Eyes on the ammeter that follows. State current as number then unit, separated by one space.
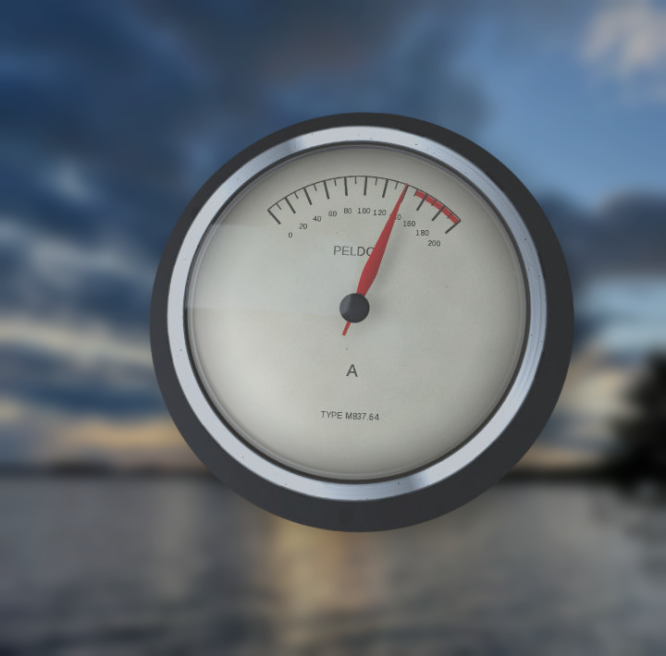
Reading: 140 A
